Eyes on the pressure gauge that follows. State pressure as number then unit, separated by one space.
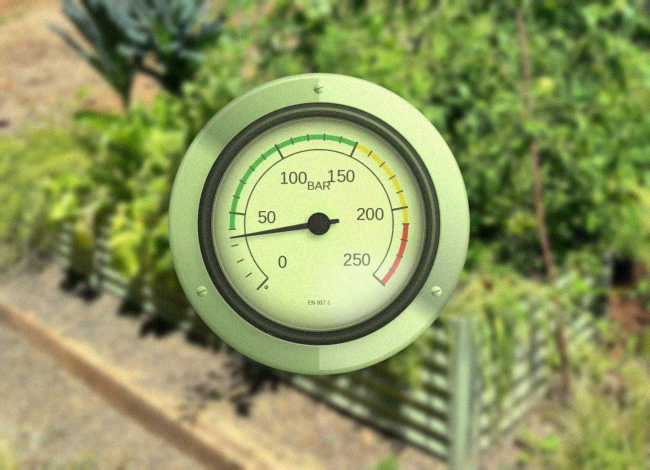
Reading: 35 bar
